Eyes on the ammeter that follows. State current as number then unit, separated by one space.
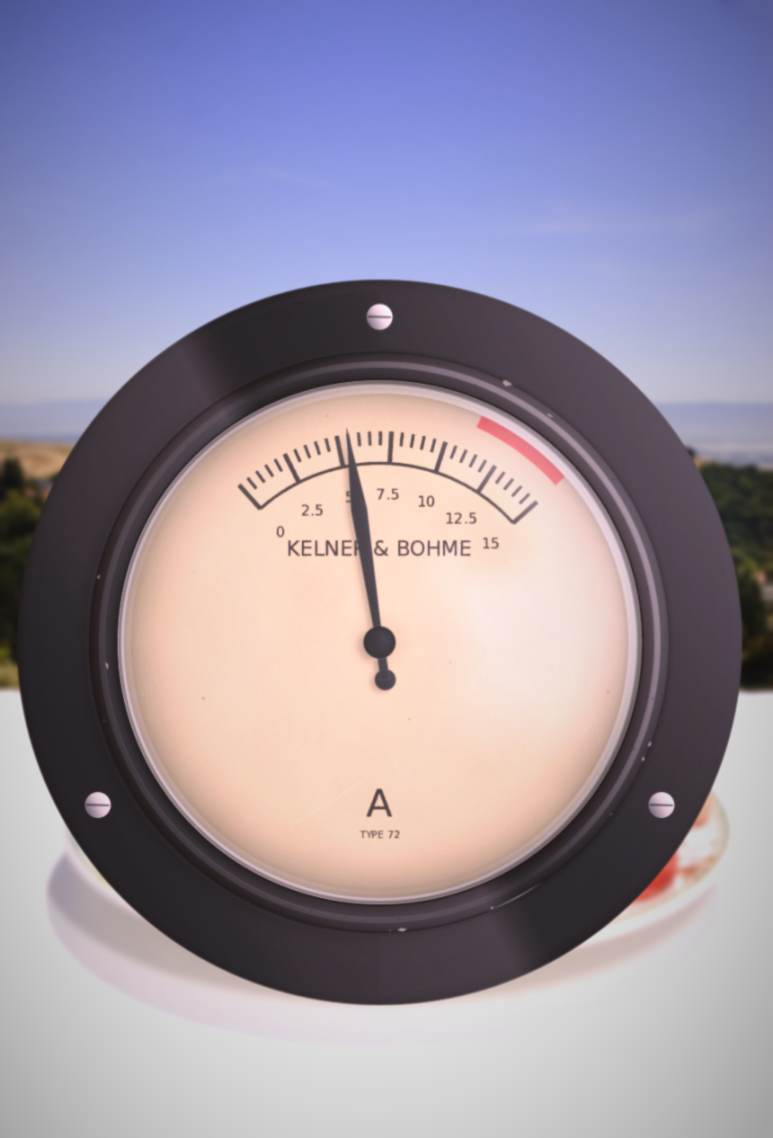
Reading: 5.5 A
